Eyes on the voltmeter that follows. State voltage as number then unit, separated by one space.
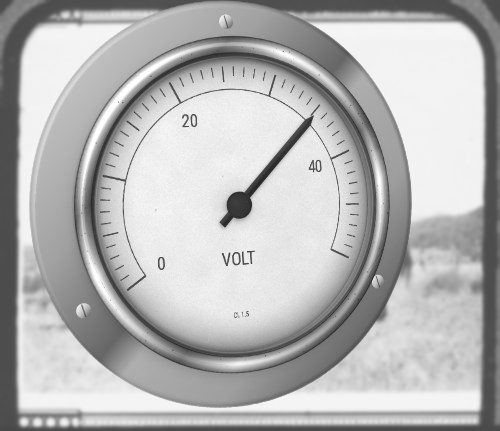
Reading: 35 V
